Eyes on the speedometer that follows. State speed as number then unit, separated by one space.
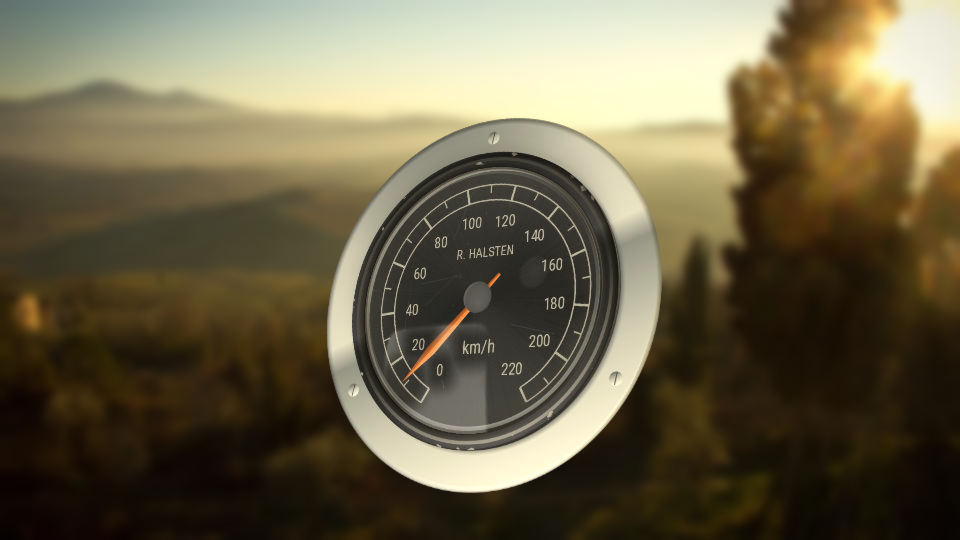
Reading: 10 km/h
